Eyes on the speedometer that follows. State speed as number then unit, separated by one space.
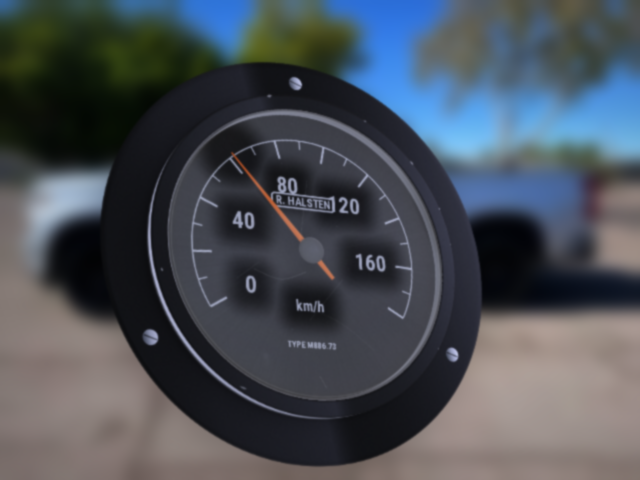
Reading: 60 km/h
